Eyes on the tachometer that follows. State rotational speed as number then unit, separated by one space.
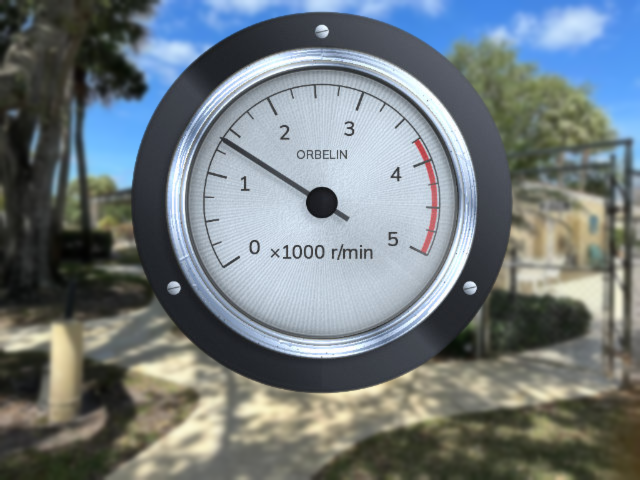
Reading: 1375 rpm
